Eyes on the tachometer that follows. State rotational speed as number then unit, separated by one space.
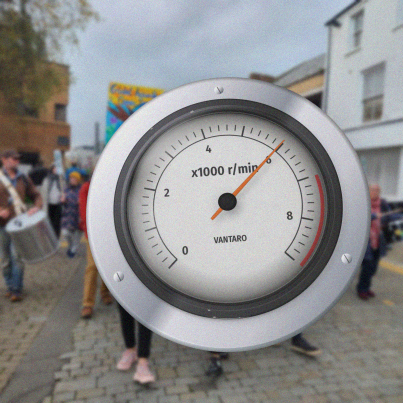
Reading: 6000 rpm
